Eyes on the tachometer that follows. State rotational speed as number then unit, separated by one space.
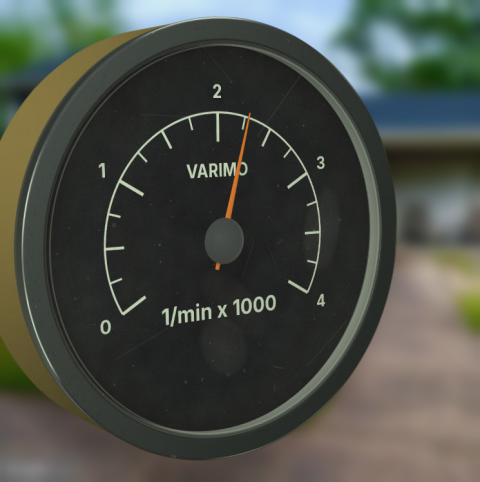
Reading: 2250 rpm
